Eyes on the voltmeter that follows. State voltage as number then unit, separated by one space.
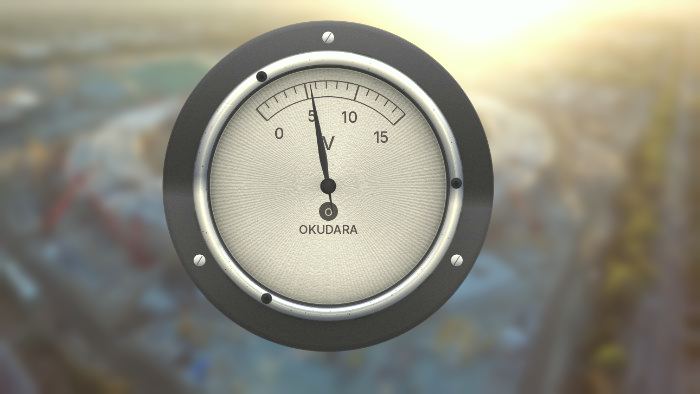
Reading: 5.5 V
